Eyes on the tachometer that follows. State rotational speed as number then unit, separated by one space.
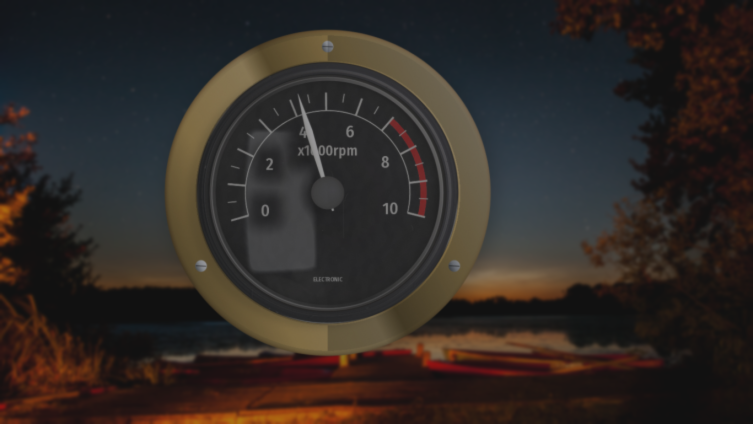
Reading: 4250 rpm
